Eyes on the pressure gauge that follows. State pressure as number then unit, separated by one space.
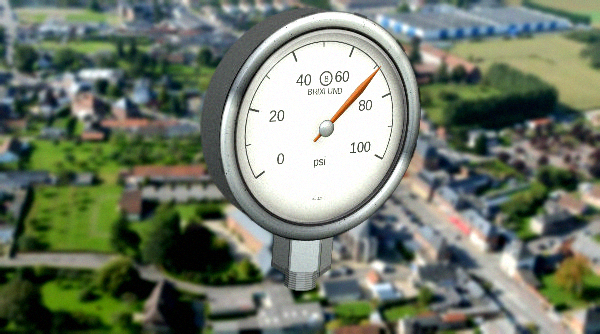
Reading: 70 psi
